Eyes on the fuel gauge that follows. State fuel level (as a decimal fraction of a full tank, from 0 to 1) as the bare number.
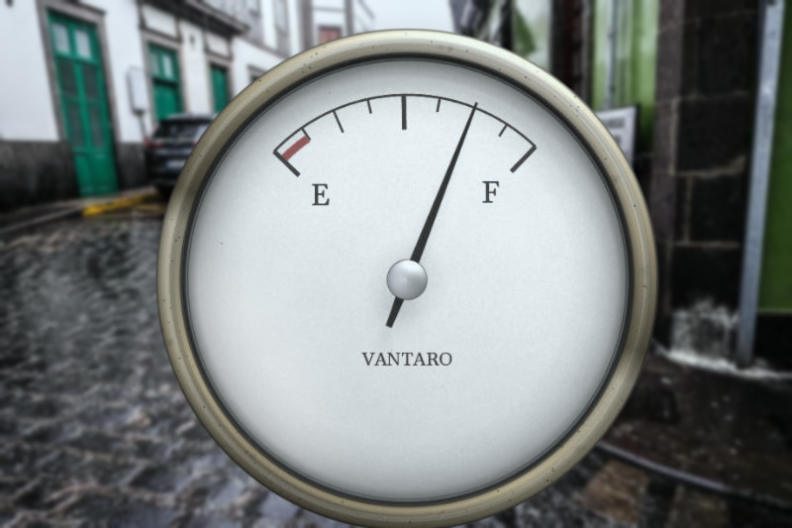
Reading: 0.75
